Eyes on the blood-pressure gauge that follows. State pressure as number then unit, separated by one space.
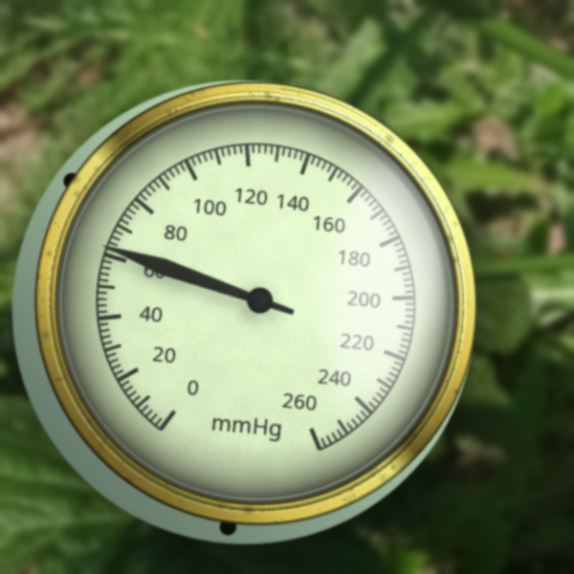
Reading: 62 mmHg
